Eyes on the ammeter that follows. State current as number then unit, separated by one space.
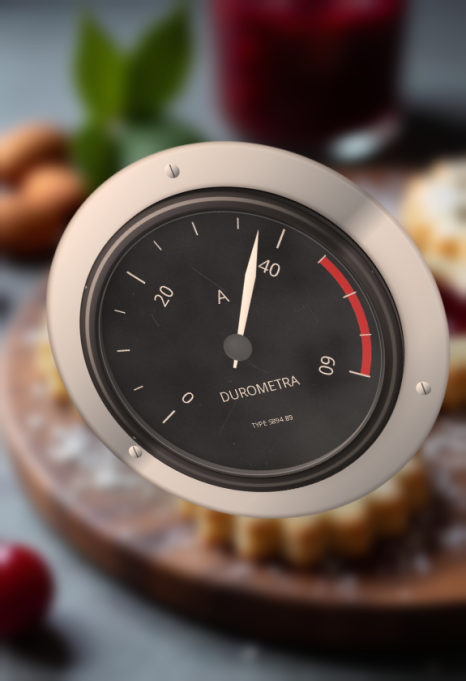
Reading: 37.5 A
